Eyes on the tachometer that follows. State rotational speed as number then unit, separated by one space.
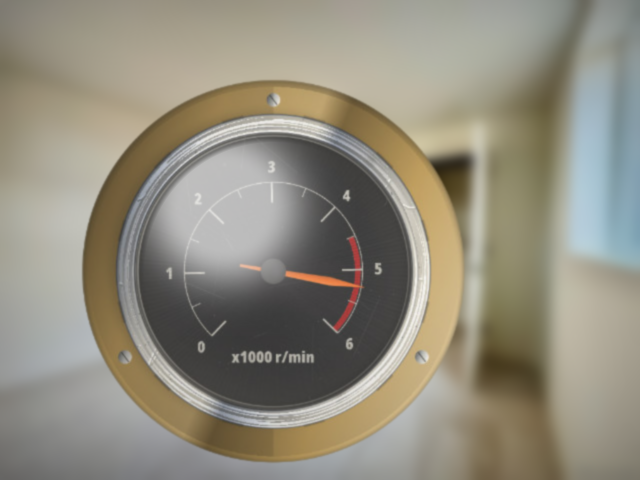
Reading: 5250 rpm
